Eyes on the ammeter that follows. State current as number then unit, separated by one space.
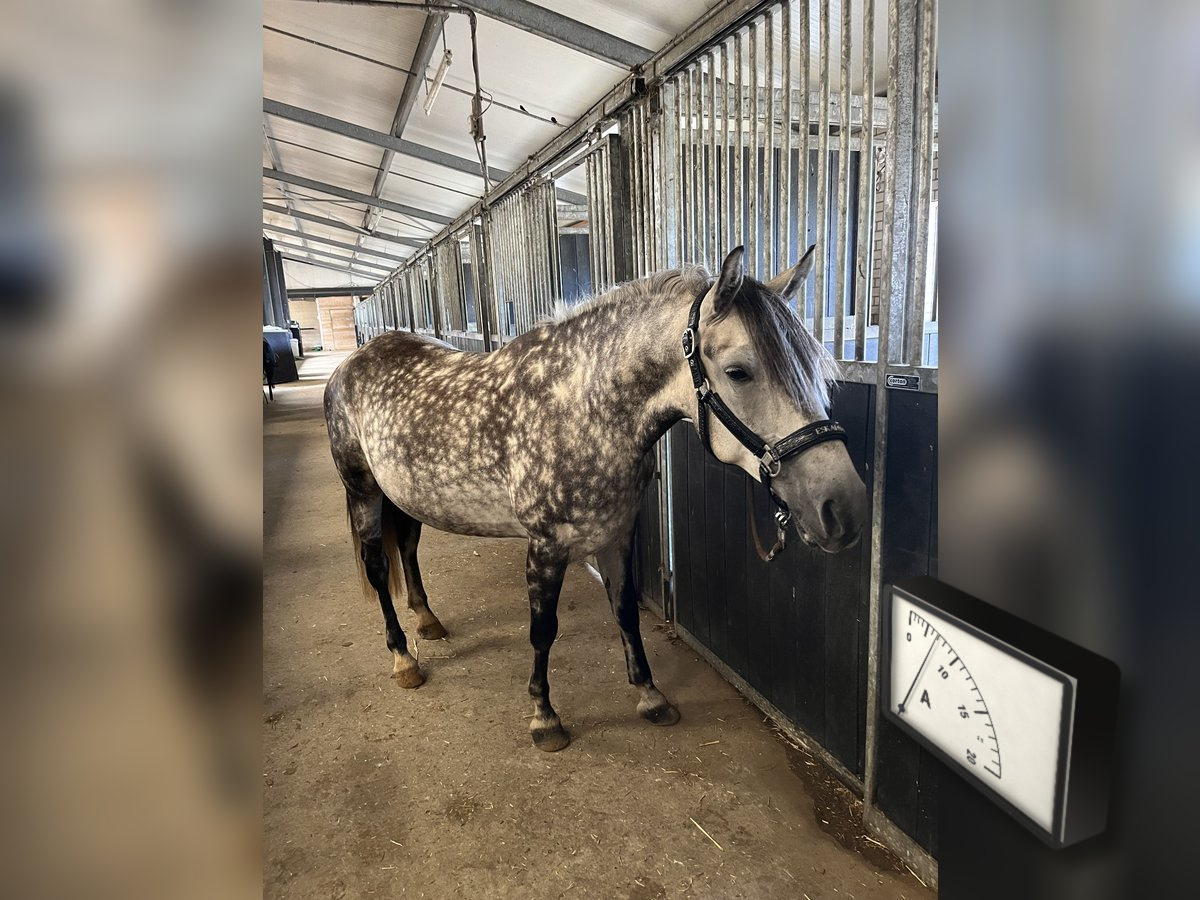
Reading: 7 A
